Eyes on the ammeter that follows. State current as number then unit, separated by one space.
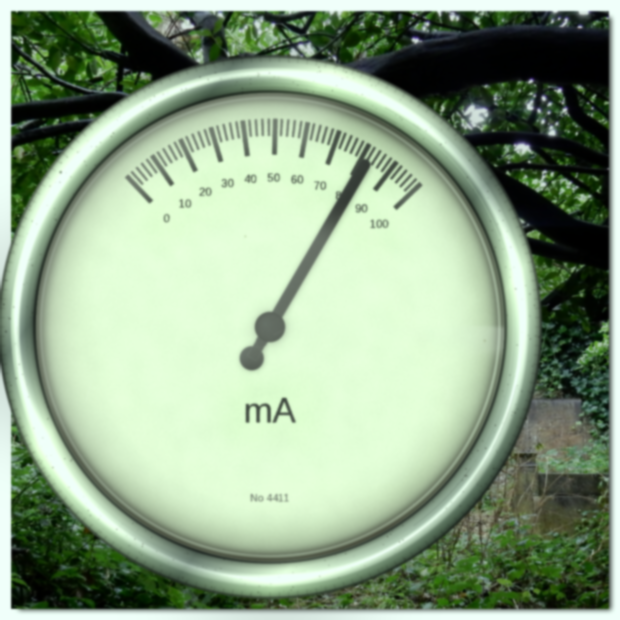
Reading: 82 mA
